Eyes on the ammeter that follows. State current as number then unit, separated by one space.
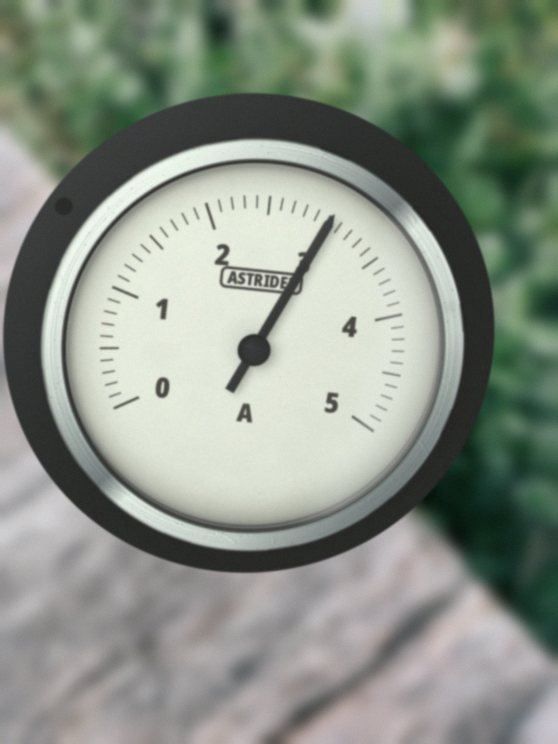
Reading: 3 A
